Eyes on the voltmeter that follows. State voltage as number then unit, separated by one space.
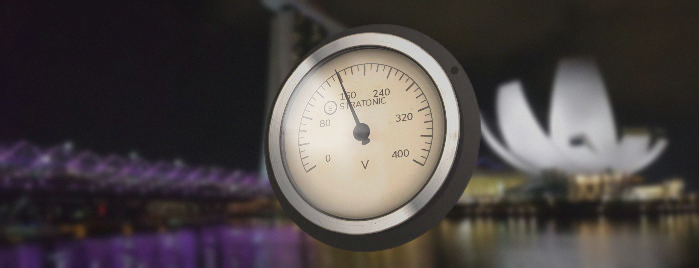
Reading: 160 V
